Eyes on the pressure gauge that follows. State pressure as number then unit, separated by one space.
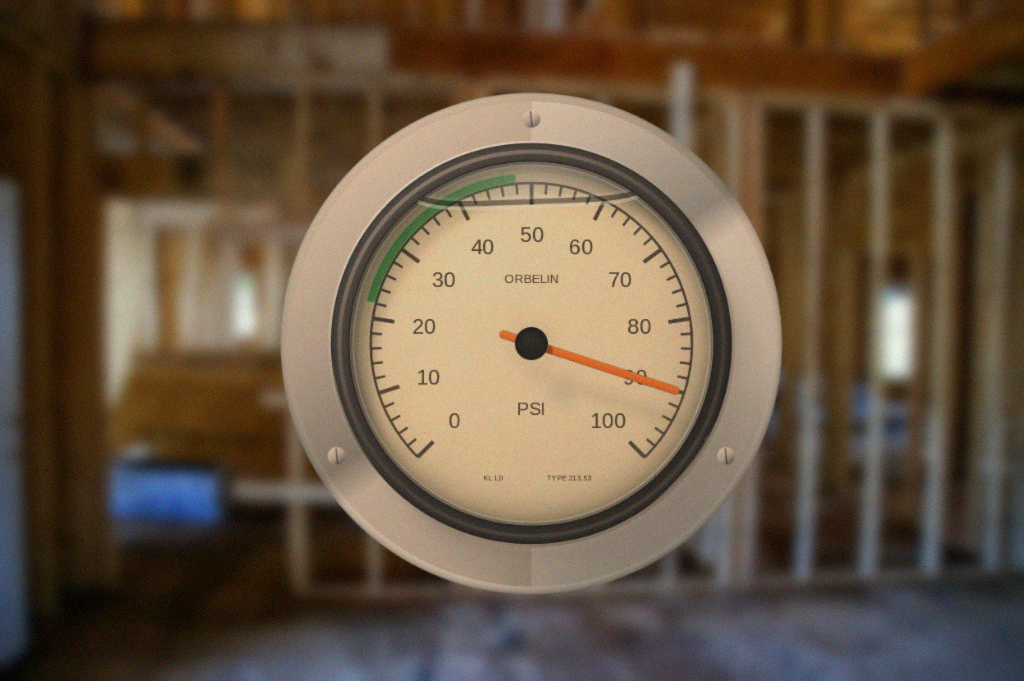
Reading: 90 psi
